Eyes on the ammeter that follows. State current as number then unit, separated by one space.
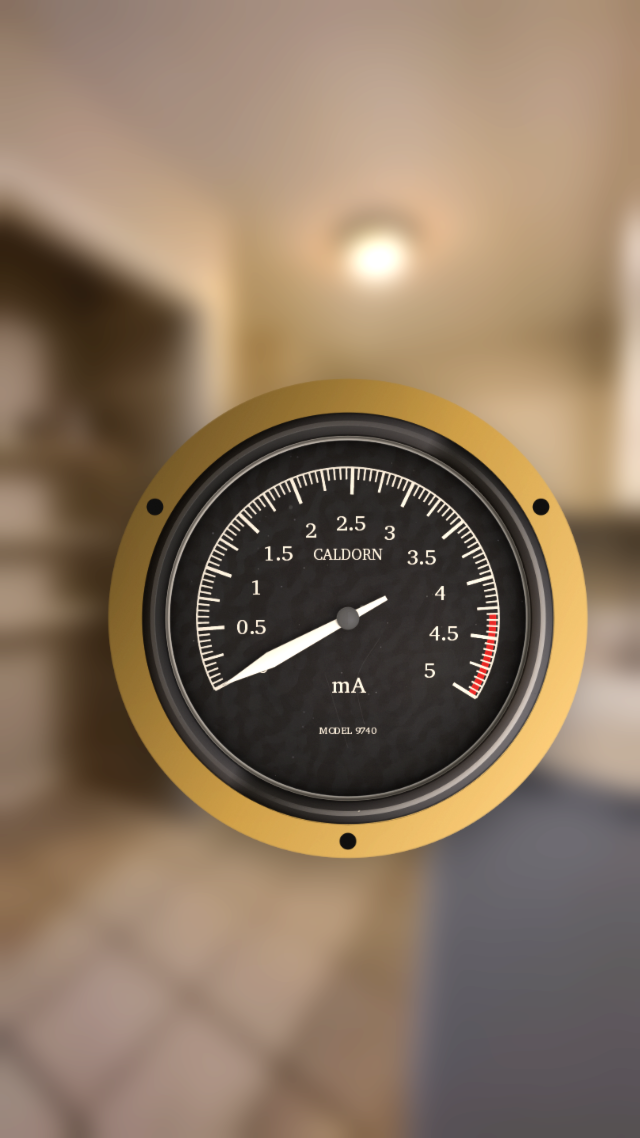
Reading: 0 mA
